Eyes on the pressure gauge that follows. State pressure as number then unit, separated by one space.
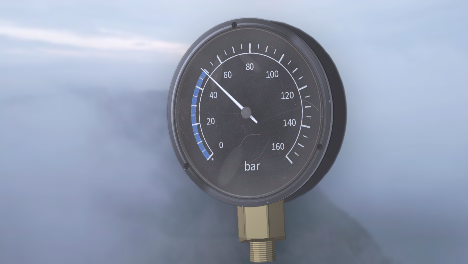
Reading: 50 bar
